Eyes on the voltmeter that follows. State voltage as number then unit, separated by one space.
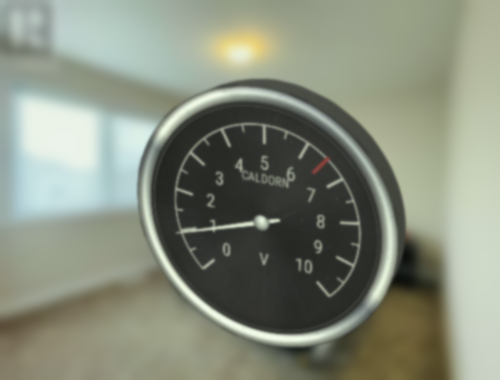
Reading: 1 V
